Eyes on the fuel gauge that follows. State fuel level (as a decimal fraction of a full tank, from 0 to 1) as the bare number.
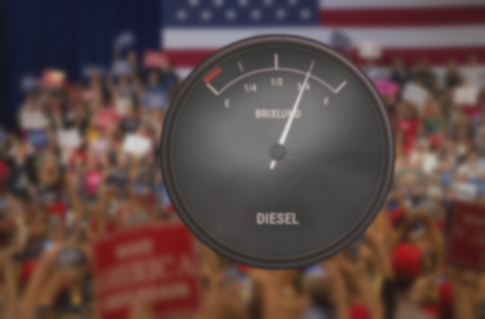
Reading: 0.75
